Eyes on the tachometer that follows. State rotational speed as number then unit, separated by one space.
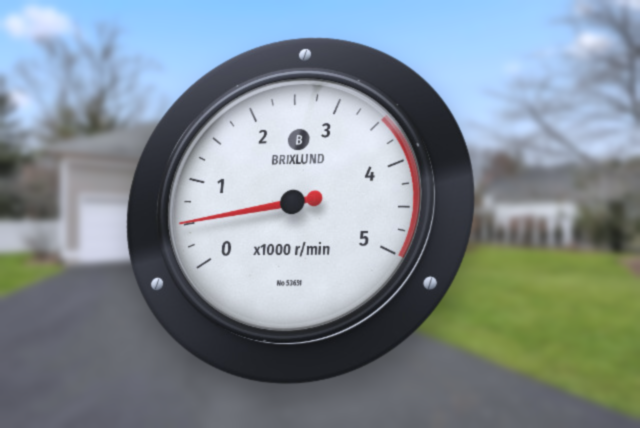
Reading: 500 rpm
